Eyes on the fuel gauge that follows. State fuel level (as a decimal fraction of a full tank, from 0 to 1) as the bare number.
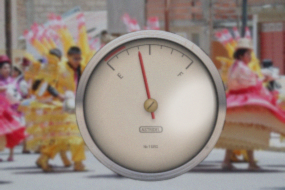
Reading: 0.375
